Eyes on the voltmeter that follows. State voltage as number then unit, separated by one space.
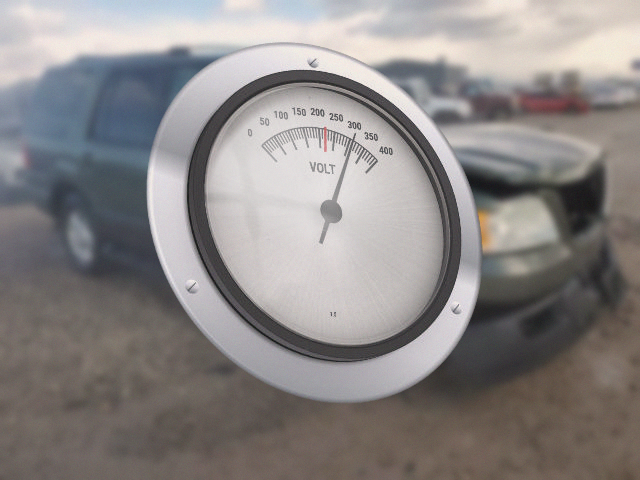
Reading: 300 V
